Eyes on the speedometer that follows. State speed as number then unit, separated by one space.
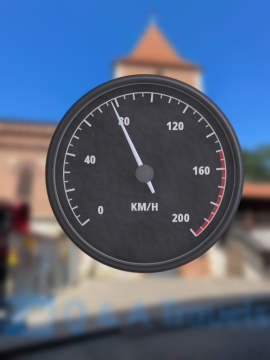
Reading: 77.5 km/h
